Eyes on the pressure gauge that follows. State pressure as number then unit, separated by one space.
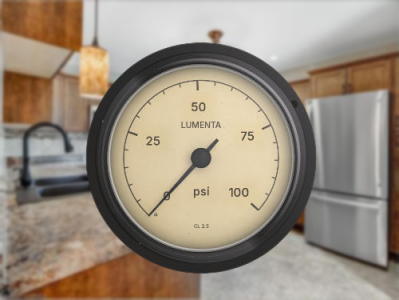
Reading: 0 psi
